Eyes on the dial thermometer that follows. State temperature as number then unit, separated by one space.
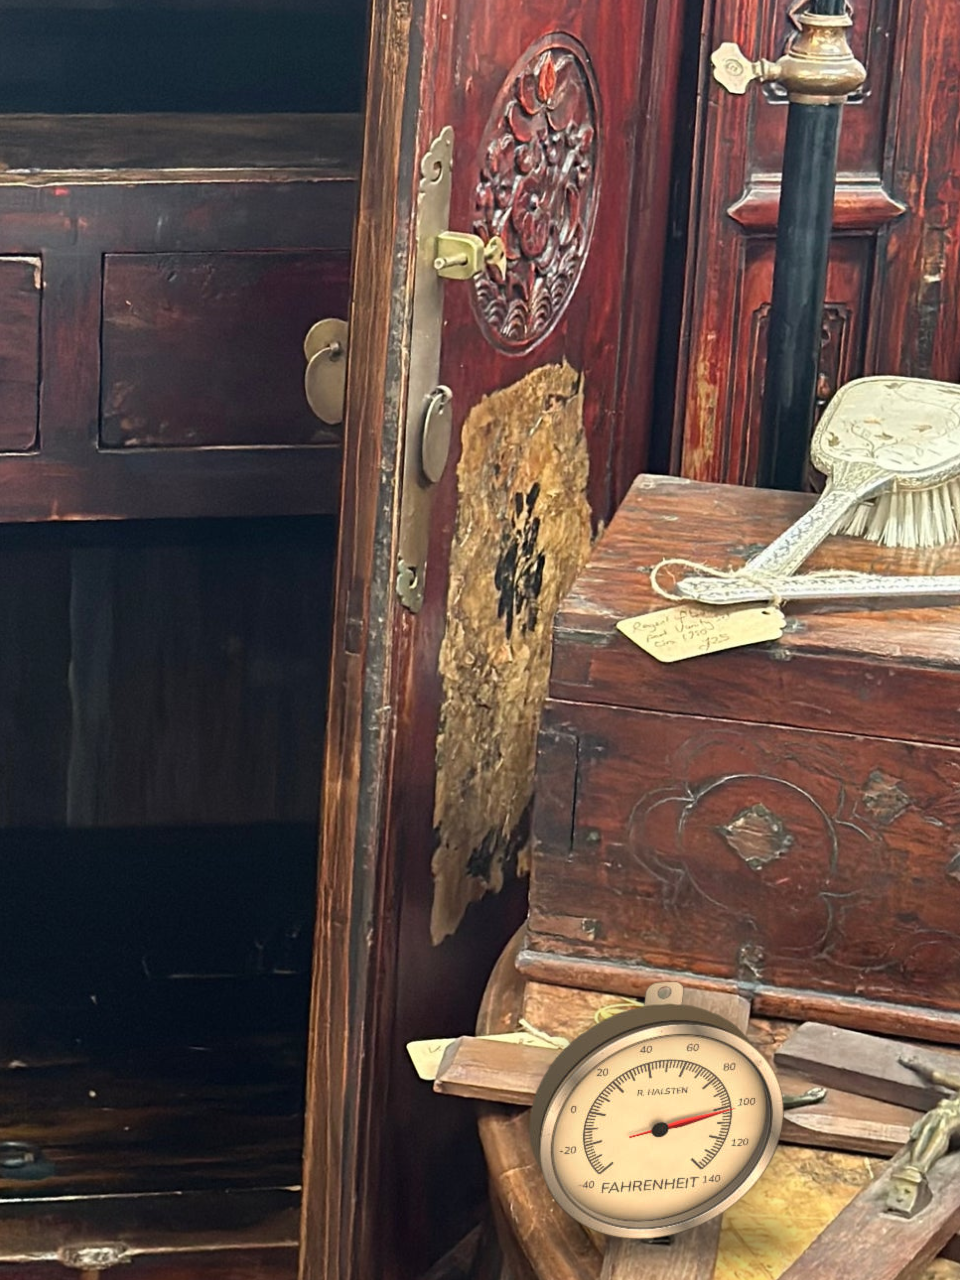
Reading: 100 °F
